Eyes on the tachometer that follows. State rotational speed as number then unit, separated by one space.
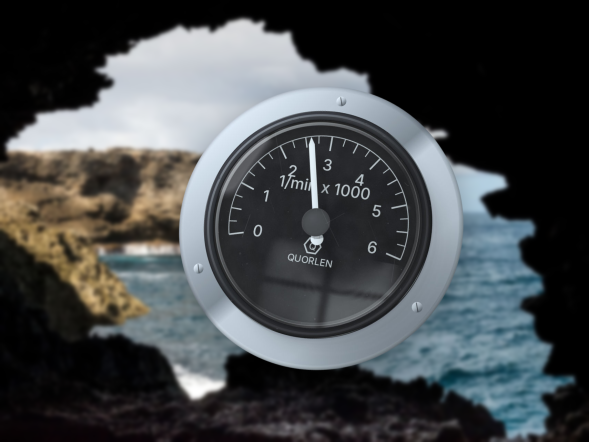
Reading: 2625 rpm
